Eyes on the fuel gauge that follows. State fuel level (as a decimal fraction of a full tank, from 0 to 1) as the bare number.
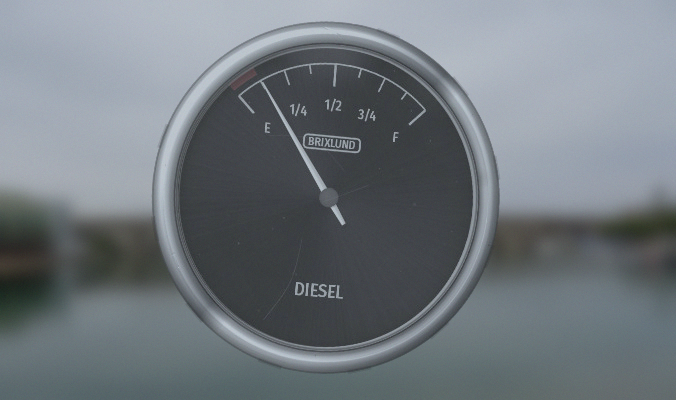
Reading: 0.125
